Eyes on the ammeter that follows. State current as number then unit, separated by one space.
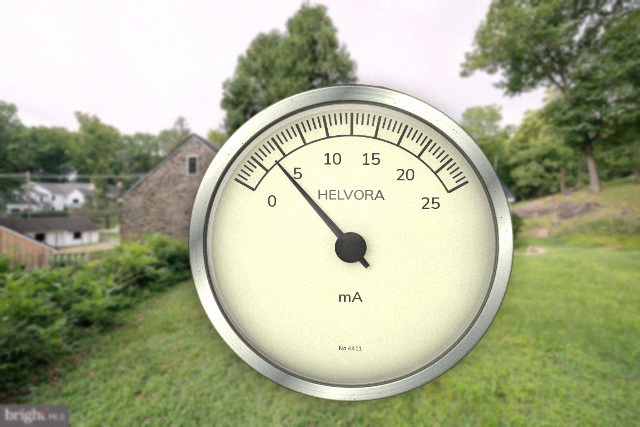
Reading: 4 mA
